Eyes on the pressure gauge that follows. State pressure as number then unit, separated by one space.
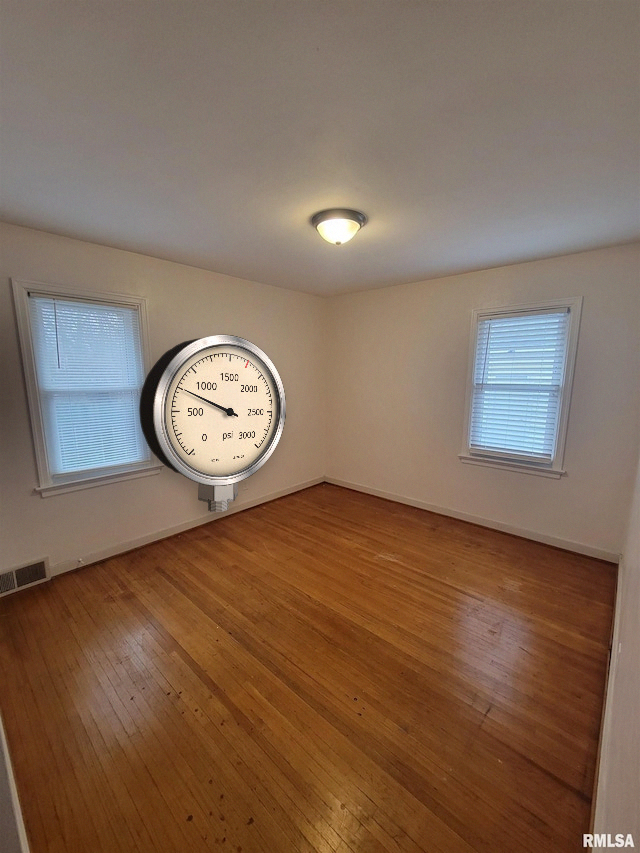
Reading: 750 psi
